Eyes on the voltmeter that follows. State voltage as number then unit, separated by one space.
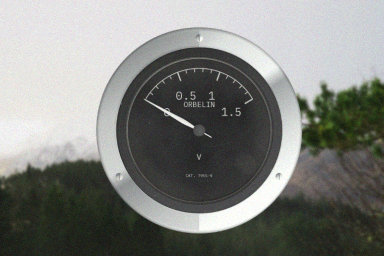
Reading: 0 V
